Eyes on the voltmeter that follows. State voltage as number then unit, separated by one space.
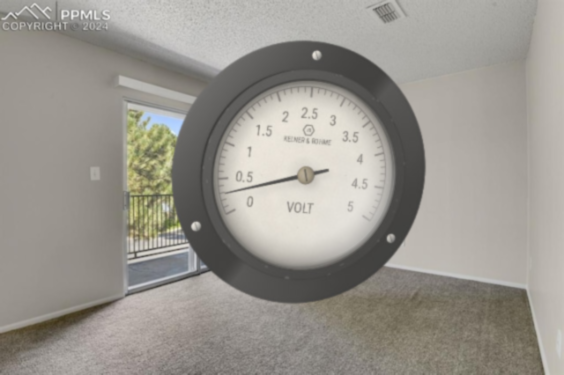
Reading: 0.3 V
